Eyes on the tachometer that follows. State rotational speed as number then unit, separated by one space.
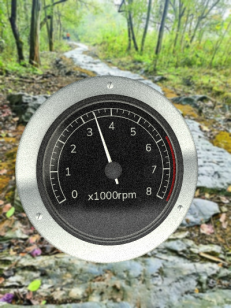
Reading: 3400 rpm
